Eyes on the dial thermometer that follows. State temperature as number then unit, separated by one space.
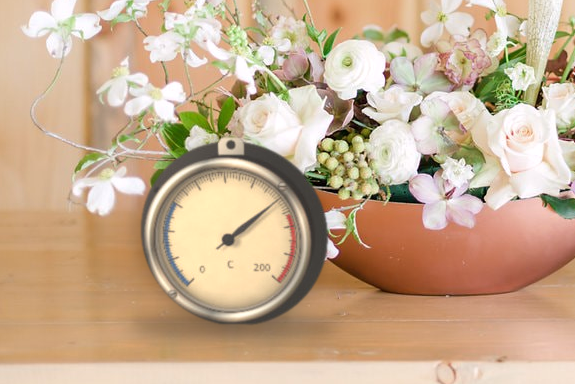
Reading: 140 °C
